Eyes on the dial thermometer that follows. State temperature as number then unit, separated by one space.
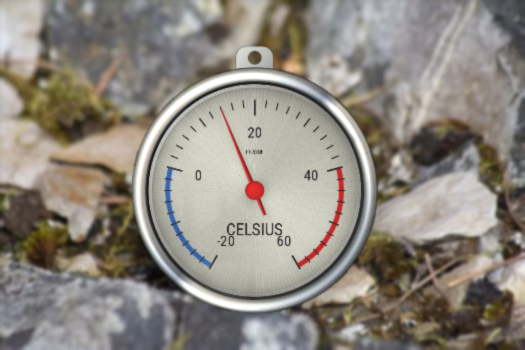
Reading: 14 °C
